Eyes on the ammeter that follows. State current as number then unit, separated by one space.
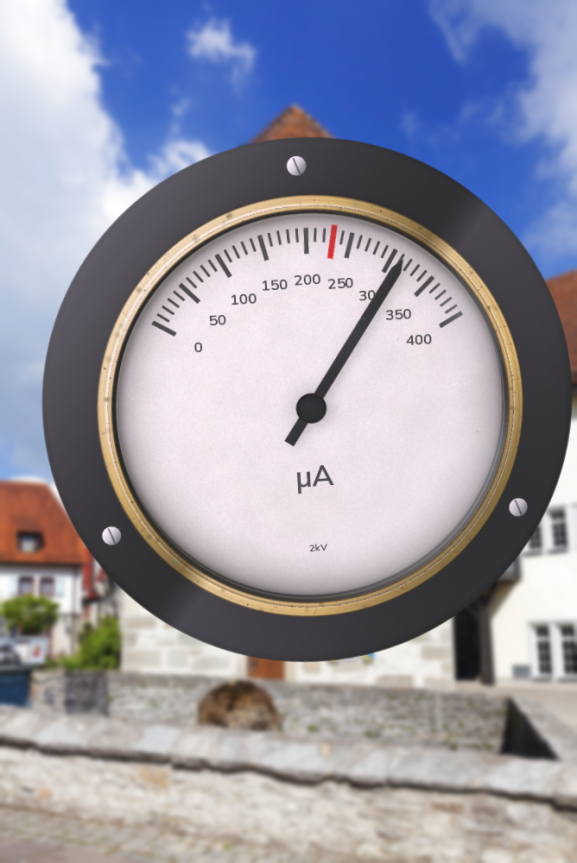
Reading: 310 µA
